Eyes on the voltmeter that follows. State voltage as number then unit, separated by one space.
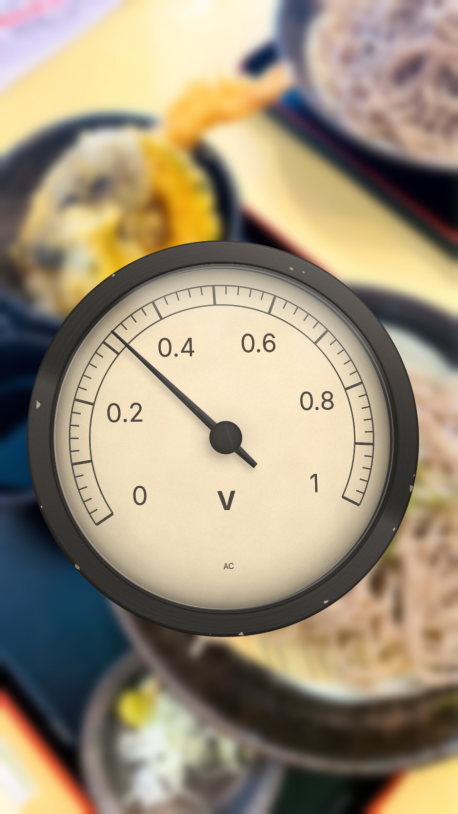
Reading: 0.32 V
